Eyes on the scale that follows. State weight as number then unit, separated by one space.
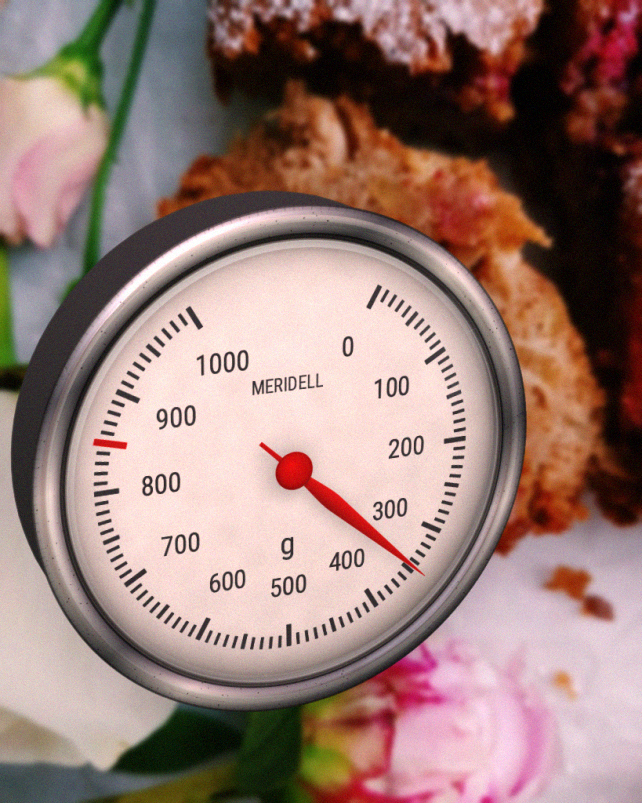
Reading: 345 g
